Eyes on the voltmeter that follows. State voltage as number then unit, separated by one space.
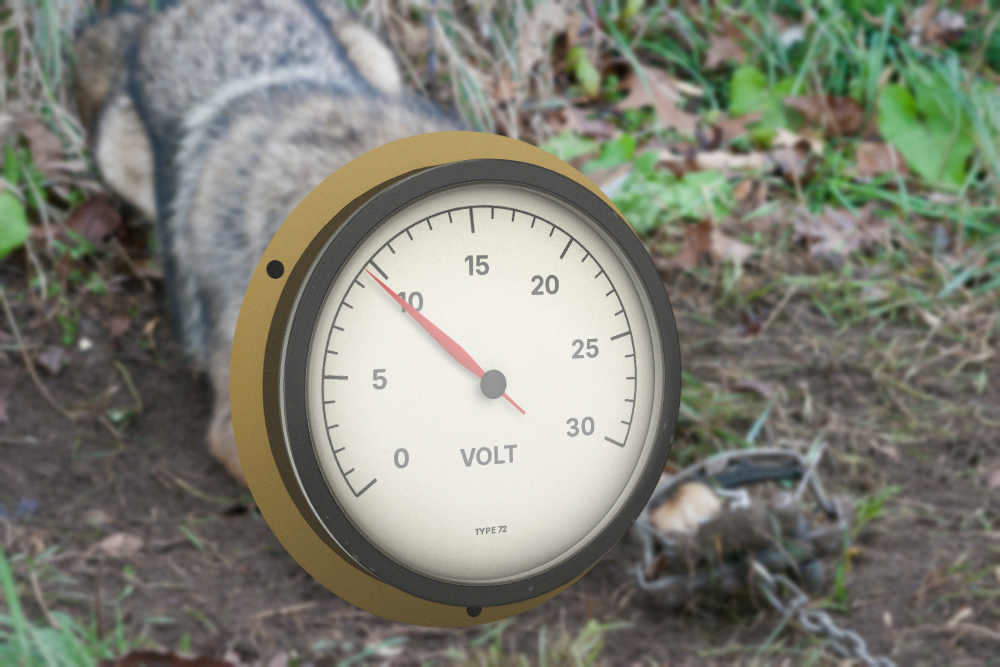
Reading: 9.5 V
